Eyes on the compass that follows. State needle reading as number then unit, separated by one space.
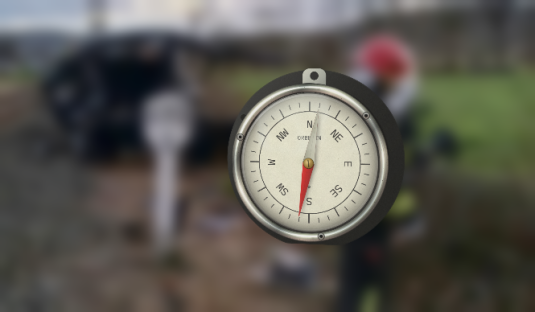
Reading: 190 °
